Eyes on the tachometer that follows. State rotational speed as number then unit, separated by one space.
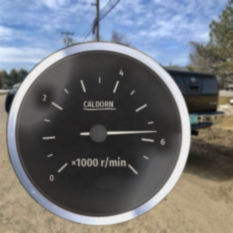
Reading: 5750 rpm
